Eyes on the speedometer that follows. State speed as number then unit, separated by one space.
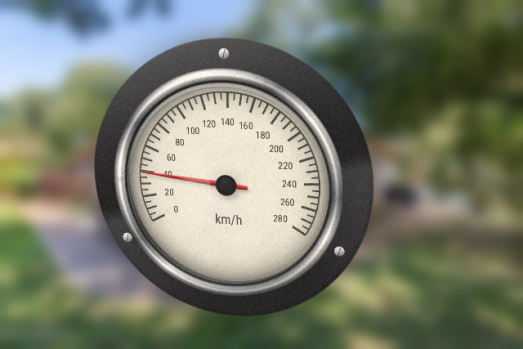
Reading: 40 km/h
